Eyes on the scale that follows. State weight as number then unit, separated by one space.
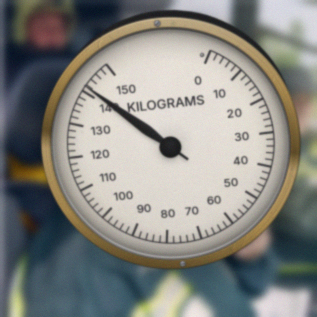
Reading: 142 kg
